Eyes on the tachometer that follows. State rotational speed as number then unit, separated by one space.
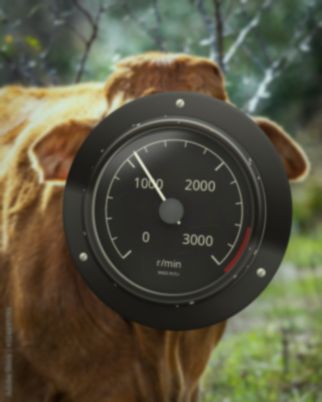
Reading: 1100 rpm
